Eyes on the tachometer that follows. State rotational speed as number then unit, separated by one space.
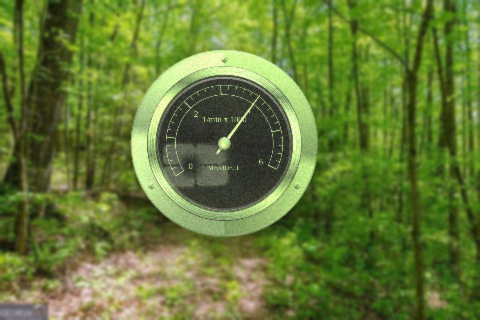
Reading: 4000 rpm
